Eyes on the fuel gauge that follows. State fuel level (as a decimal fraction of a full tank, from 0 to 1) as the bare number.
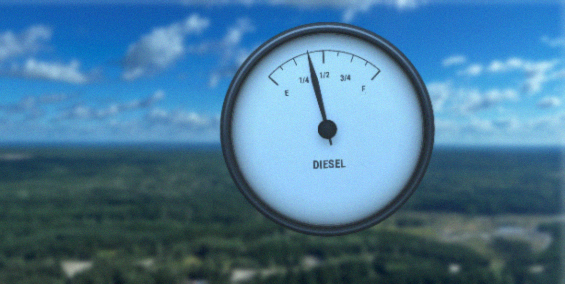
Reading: 0.375
